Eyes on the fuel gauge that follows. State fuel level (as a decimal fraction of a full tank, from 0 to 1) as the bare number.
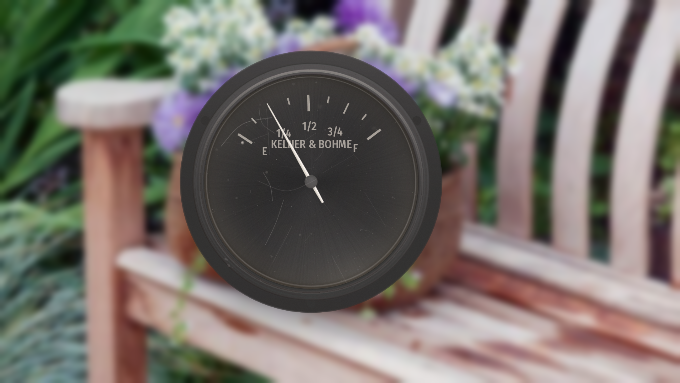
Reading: 0.25
